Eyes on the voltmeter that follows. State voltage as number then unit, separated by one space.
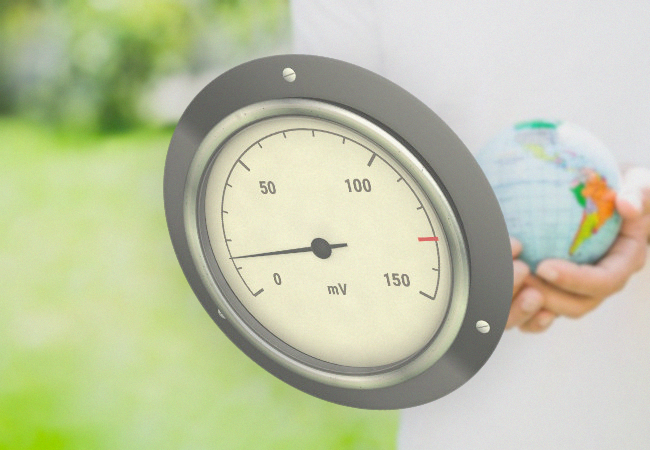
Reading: 15 mV
